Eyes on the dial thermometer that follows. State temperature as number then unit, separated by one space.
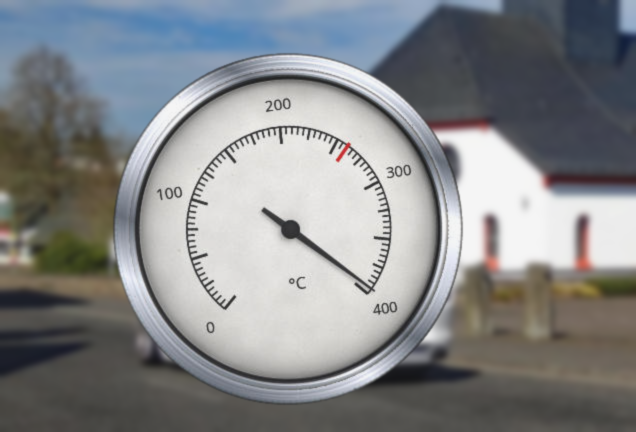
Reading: 395 °C
